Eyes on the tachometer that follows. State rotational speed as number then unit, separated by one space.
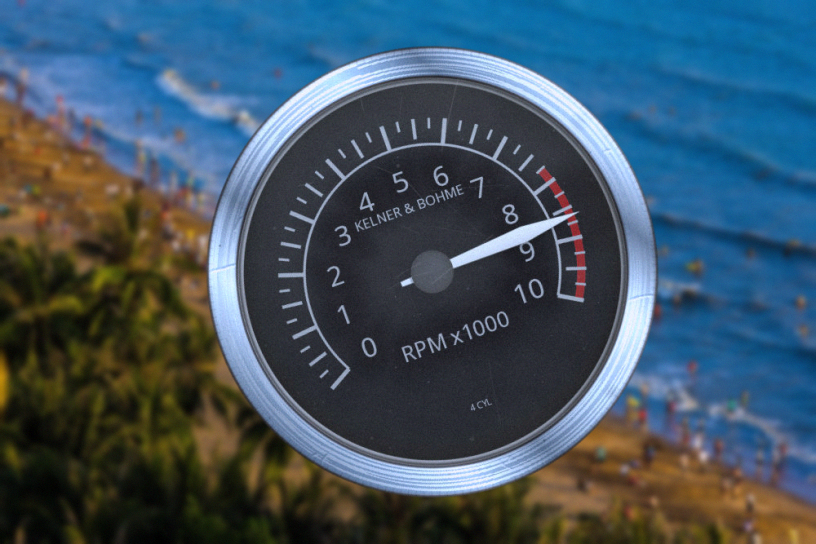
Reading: 8625 rpm
